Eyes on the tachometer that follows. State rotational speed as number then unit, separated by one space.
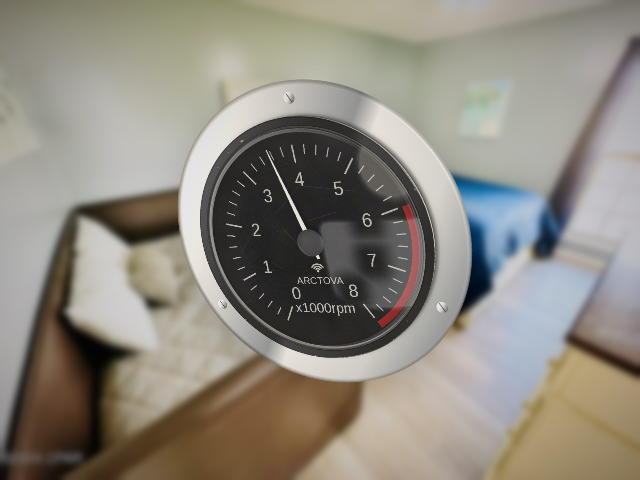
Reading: 3600 rpm
